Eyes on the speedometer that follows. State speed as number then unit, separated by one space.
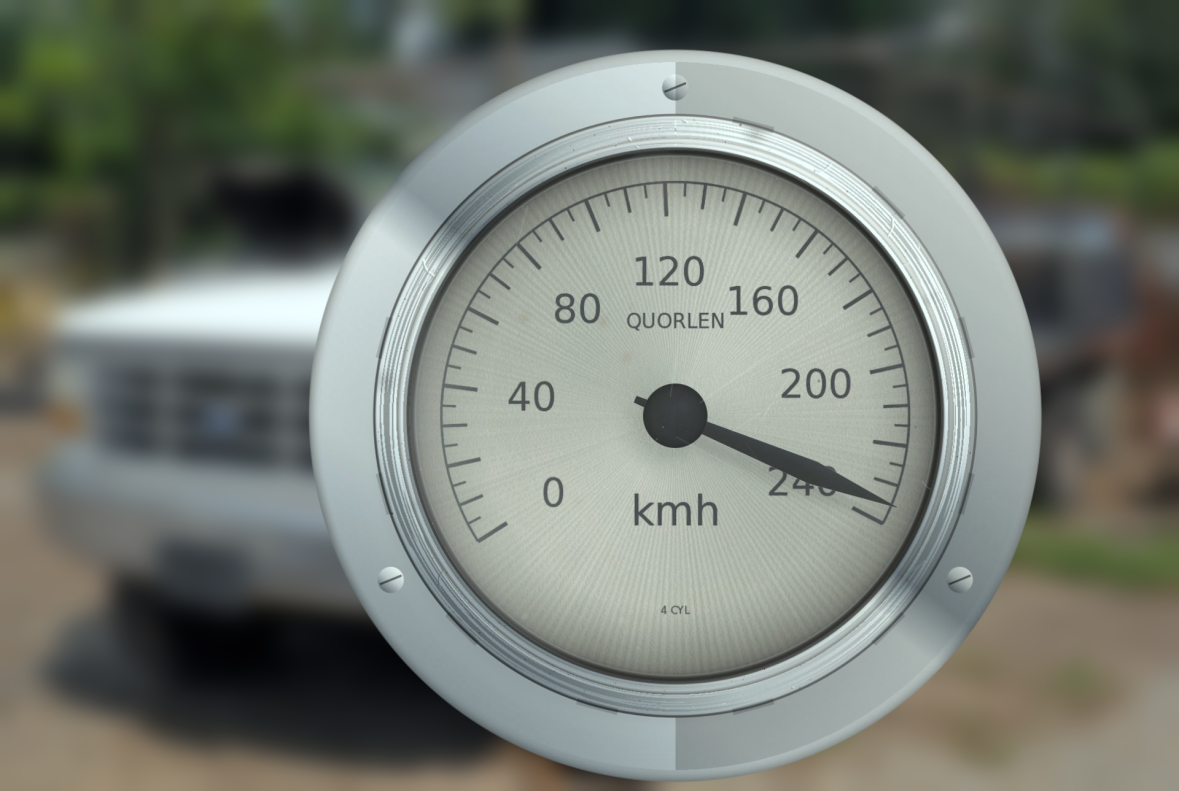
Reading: 235 km/h
